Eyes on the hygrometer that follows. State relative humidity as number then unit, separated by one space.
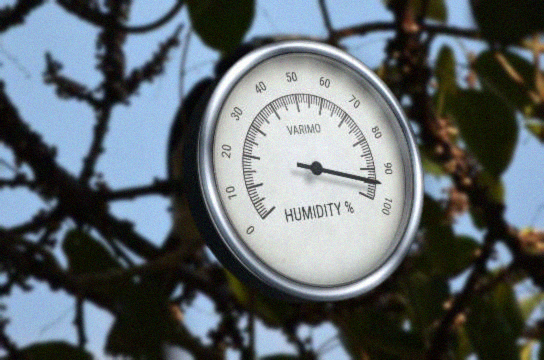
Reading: 95 %
